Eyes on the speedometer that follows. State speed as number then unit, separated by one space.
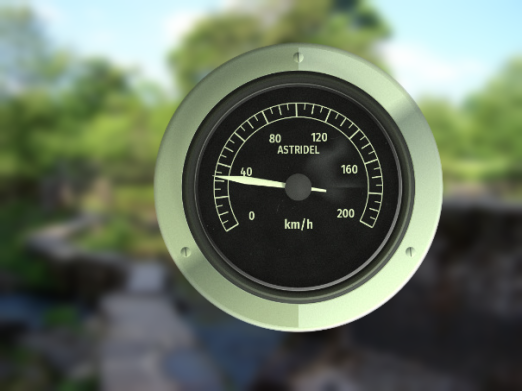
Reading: 32.5 km/h
